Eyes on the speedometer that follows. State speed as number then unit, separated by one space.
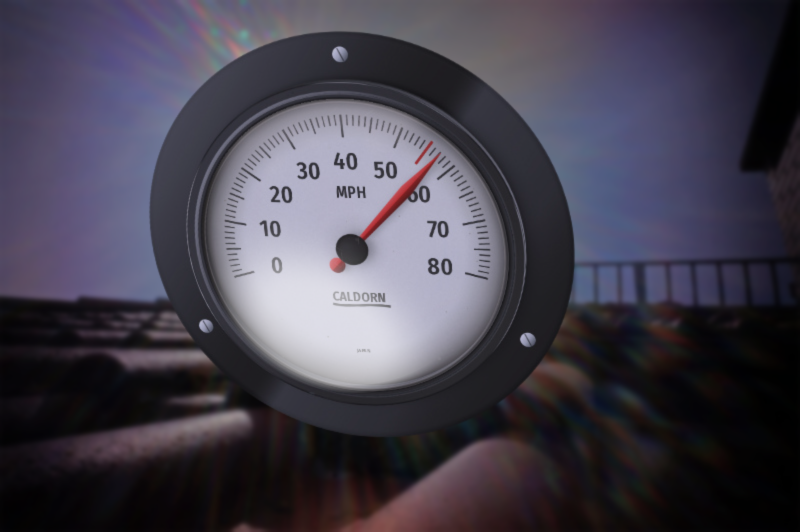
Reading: 57 mph
